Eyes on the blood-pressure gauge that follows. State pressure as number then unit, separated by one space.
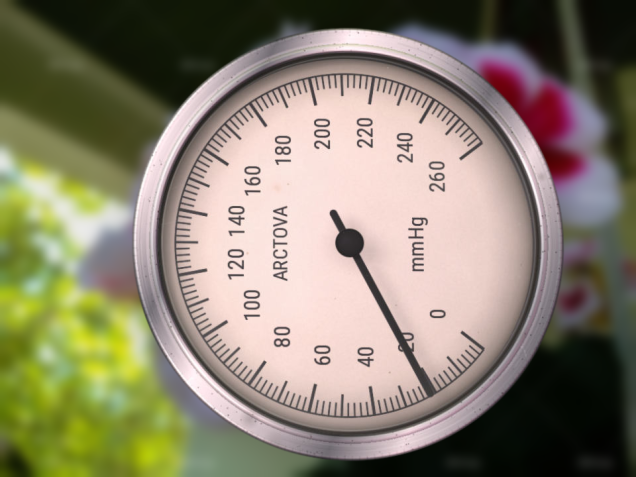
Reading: 22 mmHg
